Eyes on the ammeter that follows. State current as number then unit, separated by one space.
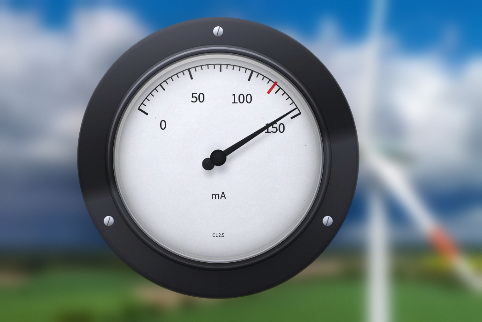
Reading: 145 mA
